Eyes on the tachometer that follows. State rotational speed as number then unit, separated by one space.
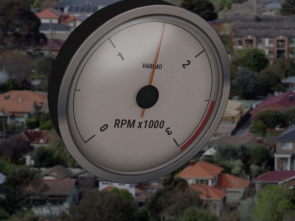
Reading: 1500 rpm
